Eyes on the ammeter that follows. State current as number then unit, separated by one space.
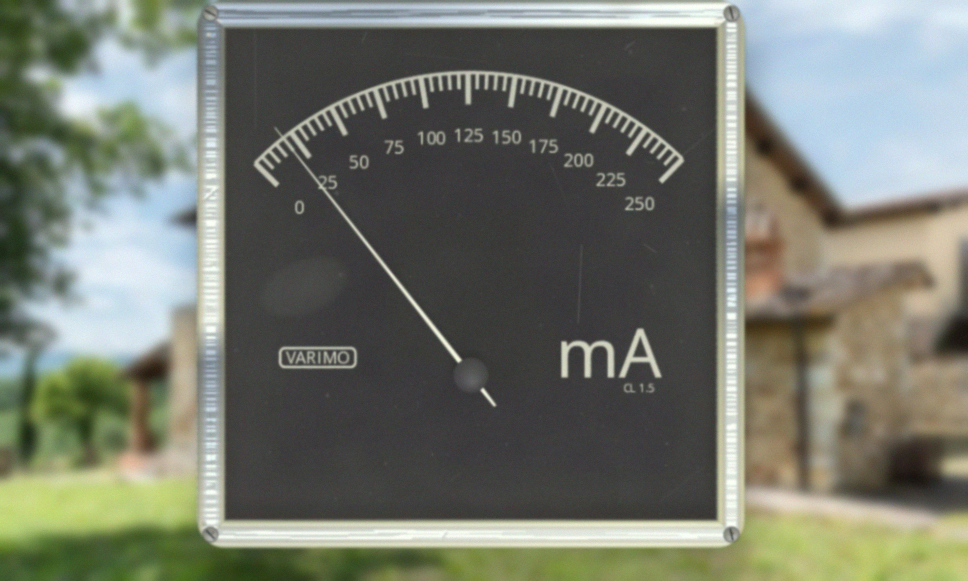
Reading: 20 mA
